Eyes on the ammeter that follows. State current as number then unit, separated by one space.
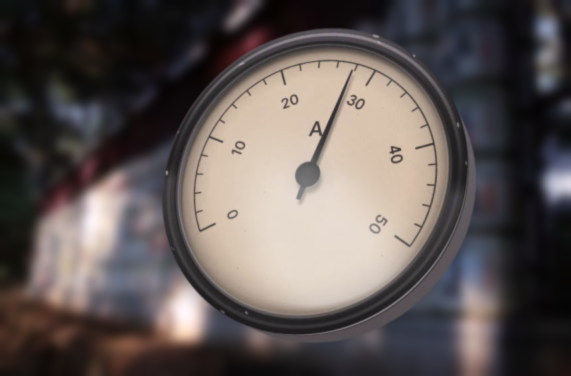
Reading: 28 A
